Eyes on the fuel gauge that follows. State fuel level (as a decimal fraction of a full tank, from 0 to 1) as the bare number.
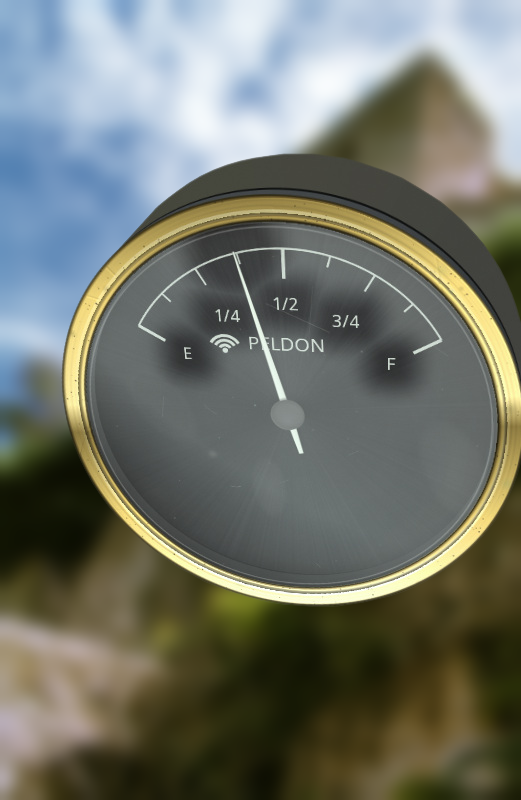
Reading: 0.375
